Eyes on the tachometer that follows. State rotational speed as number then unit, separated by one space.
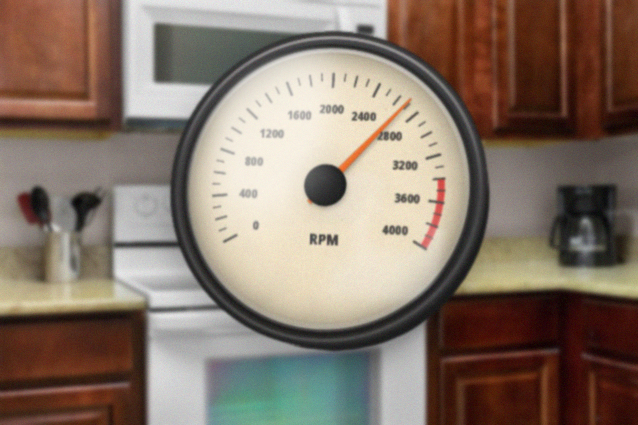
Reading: 2700 rpm
